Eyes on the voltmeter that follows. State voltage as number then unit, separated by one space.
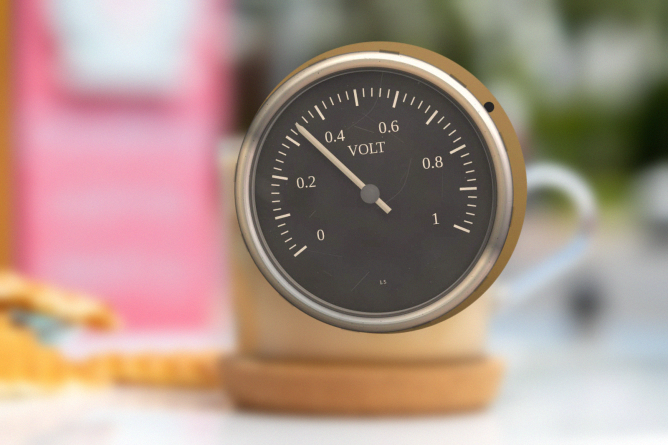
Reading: 0.34 V
